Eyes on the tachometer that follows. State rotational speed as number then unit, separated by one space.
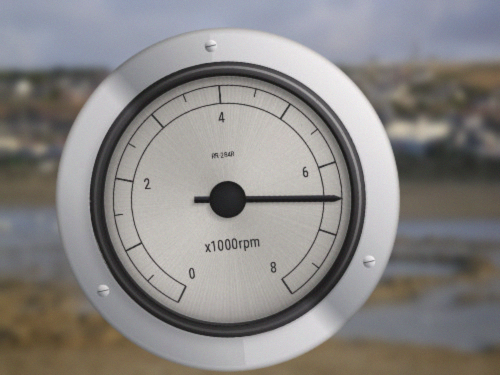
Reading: 6500 rpm
